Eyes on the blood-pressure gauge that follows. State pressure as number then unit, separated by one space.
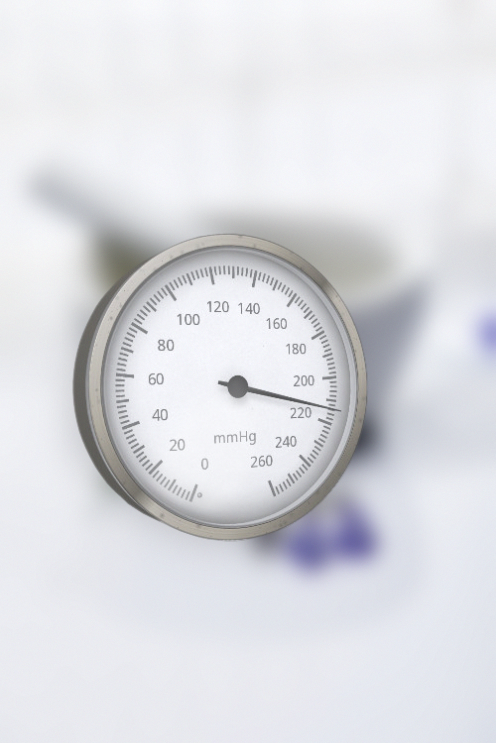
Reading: 214 mmHg
